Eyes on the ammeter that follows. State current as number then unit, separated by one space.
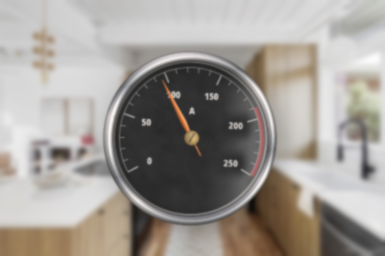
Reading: 95 A
